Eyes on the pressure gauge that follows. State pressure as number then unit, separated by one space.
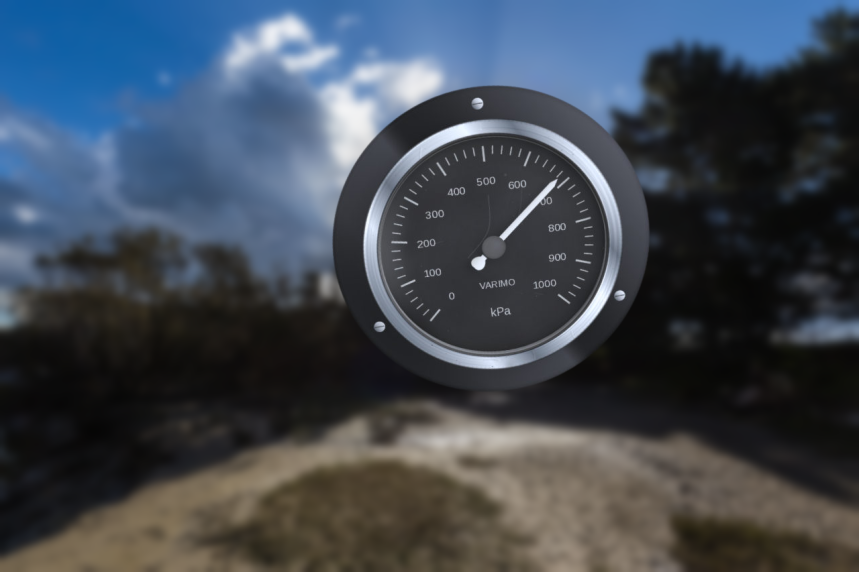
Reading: 680 kPa
